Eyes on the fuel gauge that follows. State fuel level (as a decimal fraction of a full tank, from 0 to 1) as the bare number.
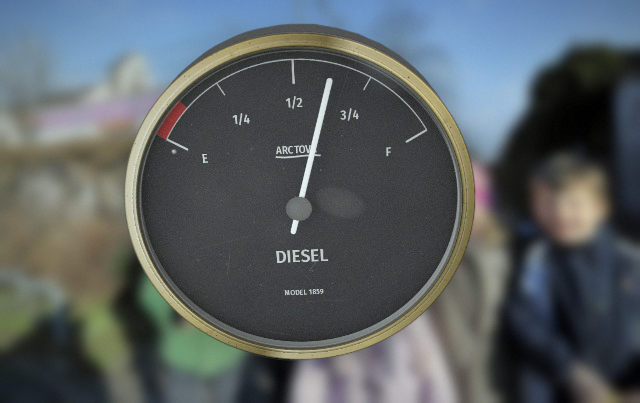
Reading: 0.625
